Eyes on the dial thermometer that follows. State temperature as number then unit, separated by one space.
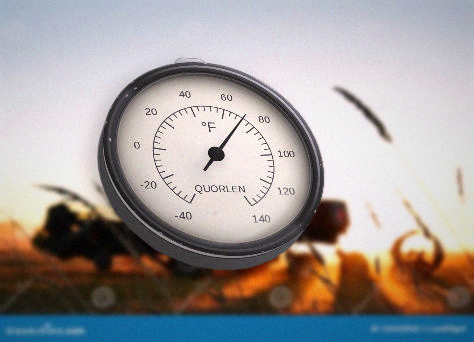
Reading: 72 °F
